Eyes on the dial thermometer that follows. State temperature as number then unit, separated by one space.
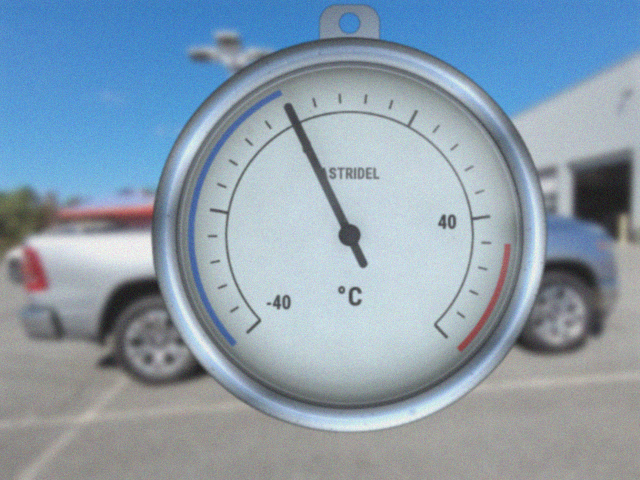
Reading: 0 °C
